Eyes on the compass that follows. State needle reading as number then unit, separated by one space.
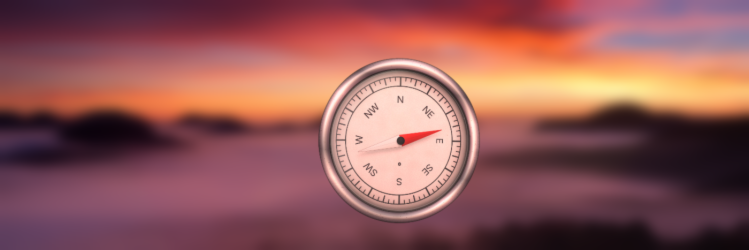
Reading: 75 °
